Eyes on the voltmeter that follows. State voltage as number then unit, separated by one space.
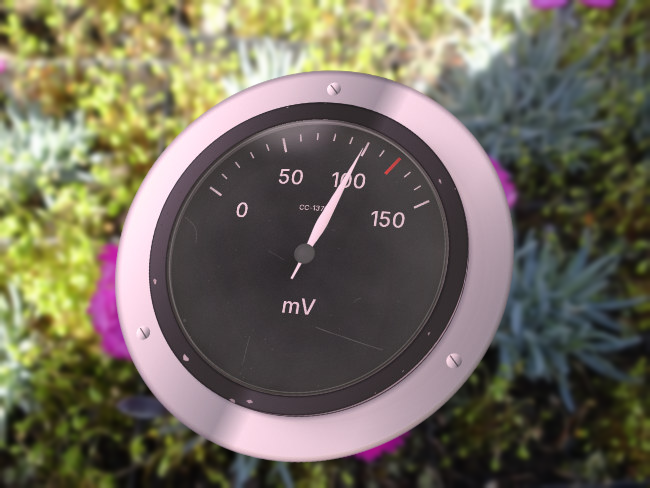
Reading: 100 mV
